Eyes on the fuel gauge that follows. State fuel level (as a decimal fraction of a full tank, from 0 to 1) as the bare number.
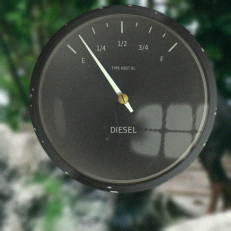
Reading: 0.125
